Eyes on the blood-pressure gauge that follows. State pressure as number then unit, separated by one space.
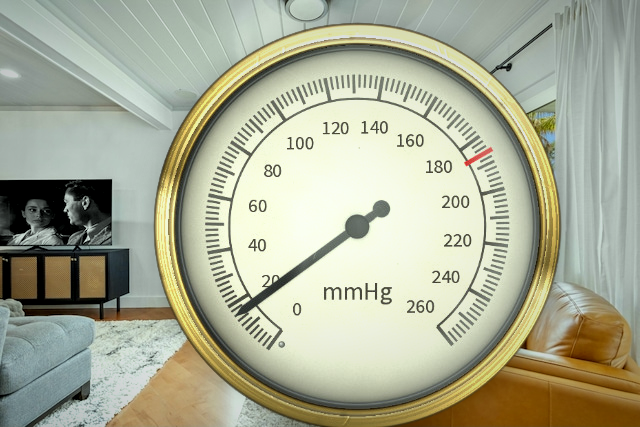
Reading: 16 mmHg
